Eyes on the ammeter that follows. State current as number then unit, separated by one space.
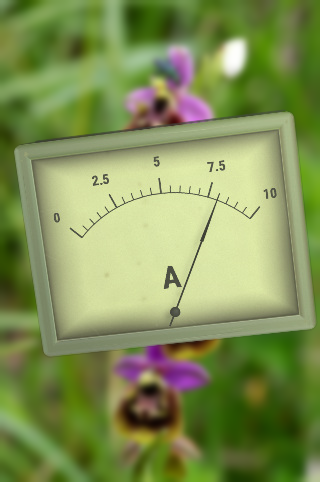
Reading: 8 A
